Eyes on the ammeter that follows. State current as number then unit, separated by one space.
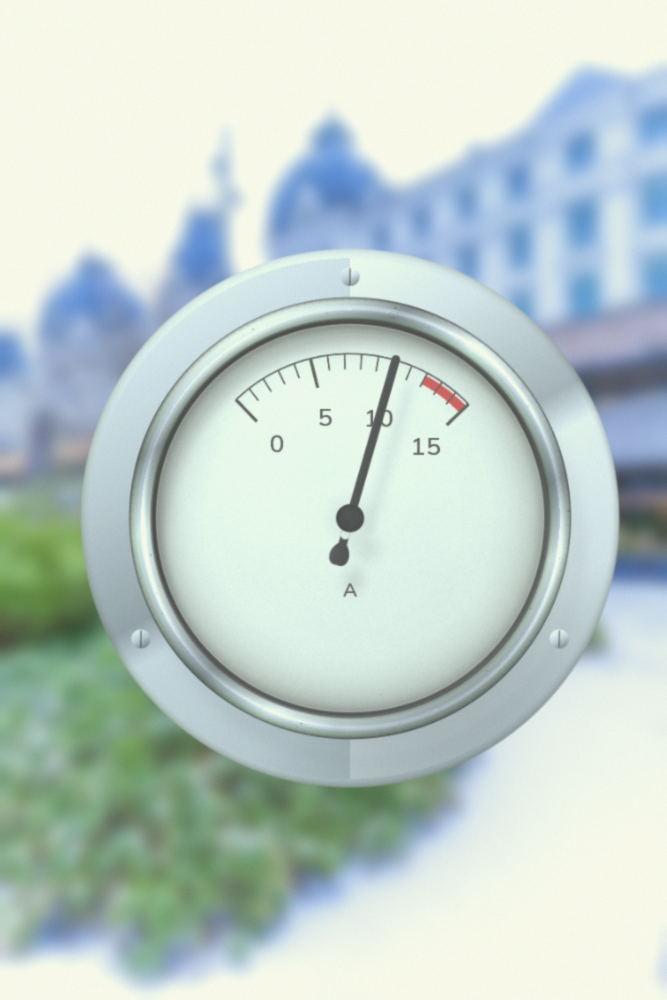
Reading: 10 A
